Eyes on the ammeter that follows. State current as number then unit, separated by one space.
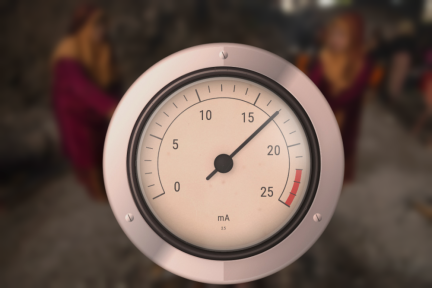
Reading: 17 mA
